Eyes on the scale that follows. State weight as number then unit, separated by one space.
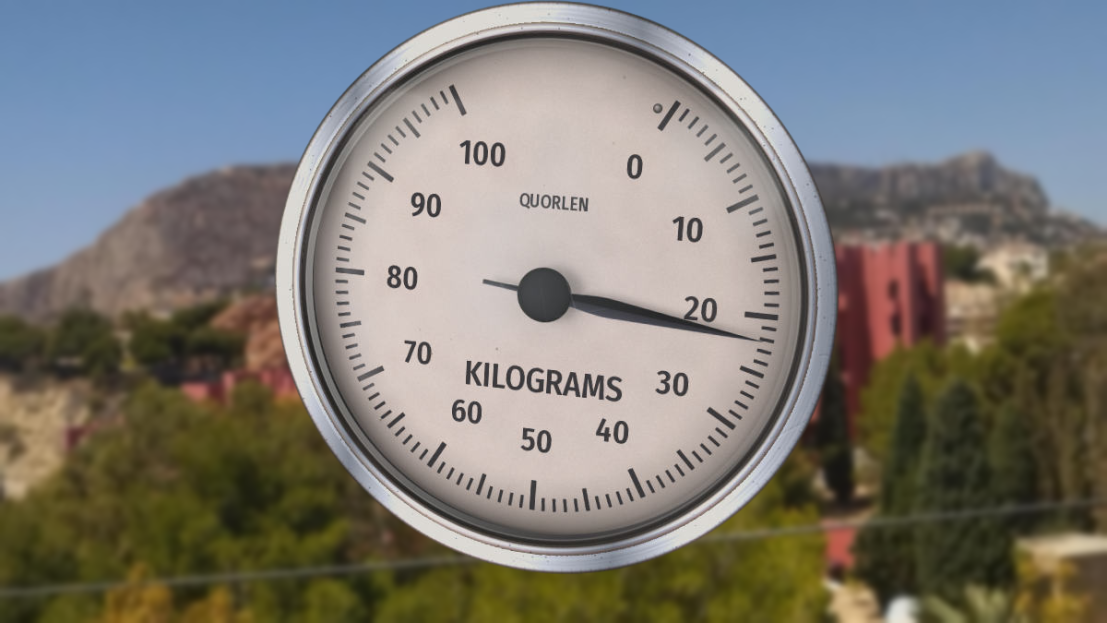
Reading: 22 kg
